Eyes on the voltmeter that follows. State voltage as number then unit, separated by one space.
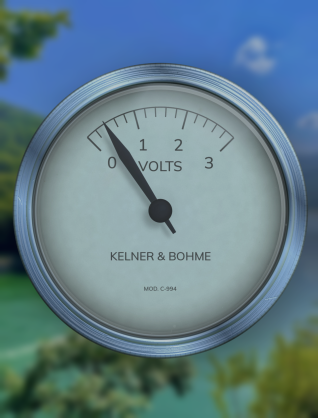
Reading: 0.4 V
